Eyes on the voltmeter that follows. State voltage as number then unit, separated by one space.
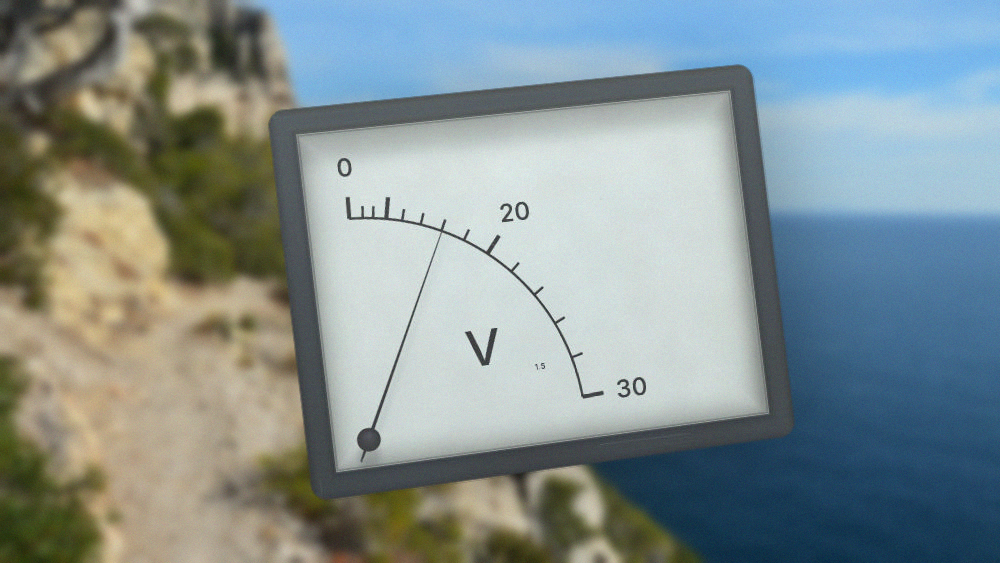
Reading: 16 V
